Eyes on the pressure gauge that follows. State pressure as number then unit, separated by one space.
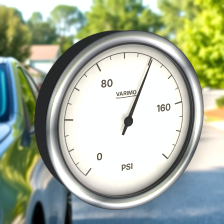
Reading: 120 psi
